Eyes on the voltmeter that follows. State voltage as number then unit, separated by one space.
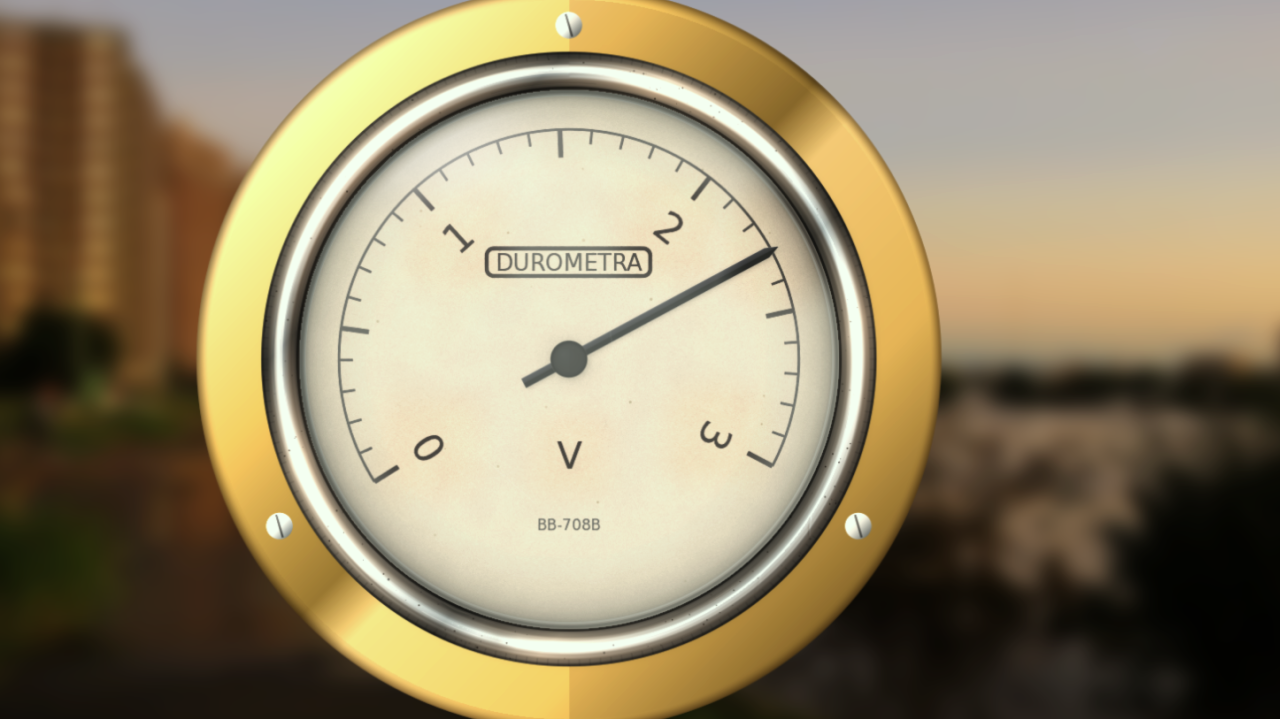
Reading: 2.3 V
